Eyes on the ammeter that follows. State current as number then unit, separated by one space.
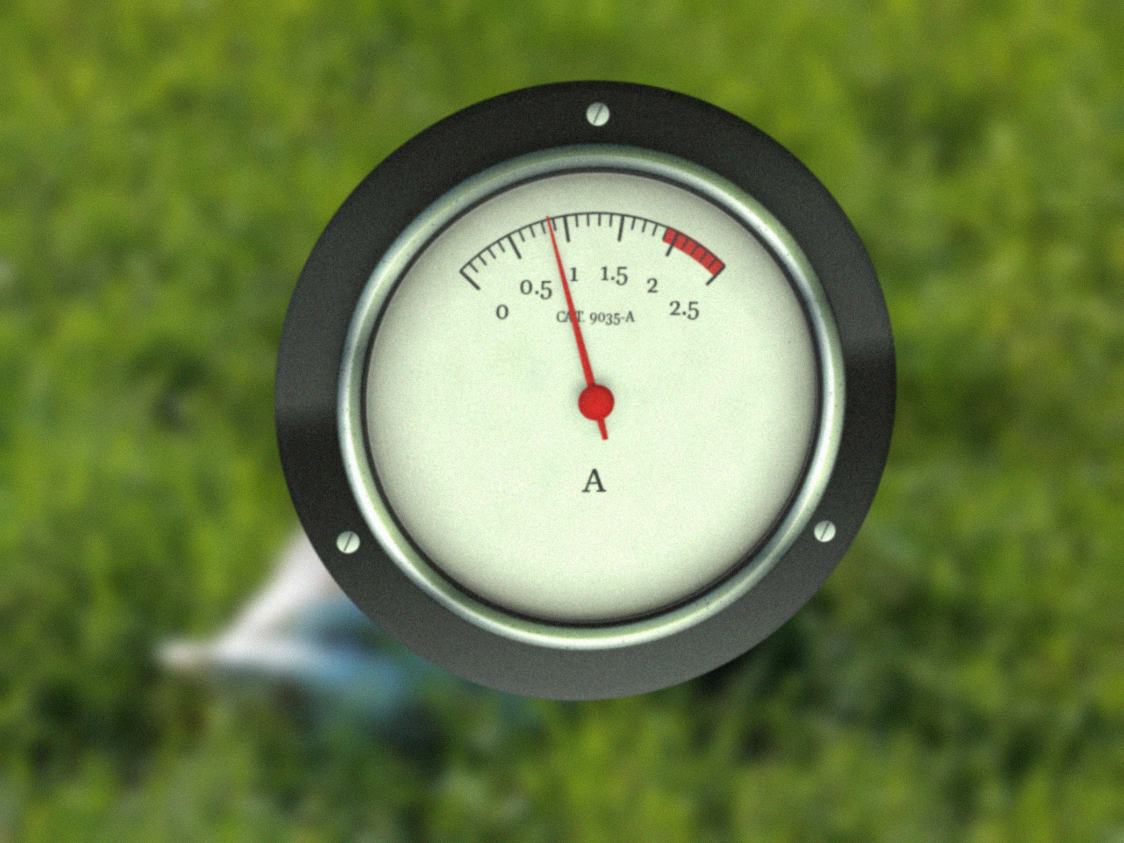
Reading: 0.85 A
